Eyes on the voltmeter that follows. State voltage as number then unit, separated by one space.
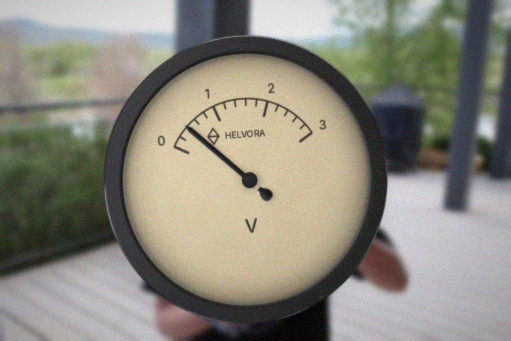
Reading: 0.4 V
